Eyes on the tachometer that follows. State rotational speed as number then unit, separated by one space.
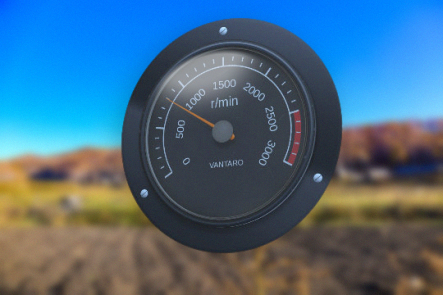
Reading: 800 rpm
